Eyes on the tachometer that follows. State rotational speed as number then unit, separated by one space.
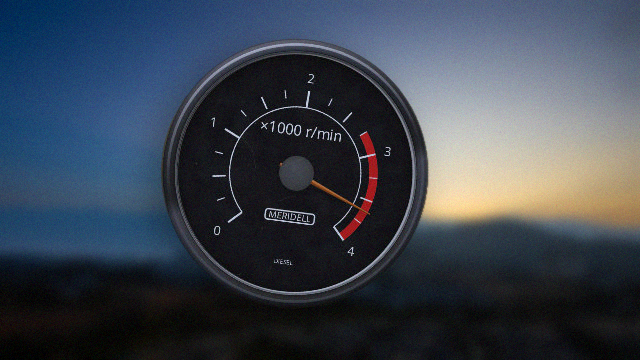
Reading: 3625 rpm
